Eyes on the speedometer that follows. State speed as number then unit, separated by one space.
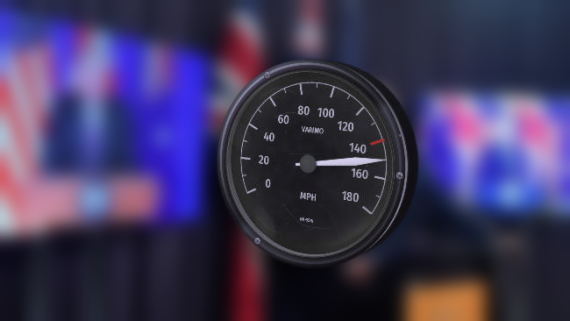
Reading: 150 mph
